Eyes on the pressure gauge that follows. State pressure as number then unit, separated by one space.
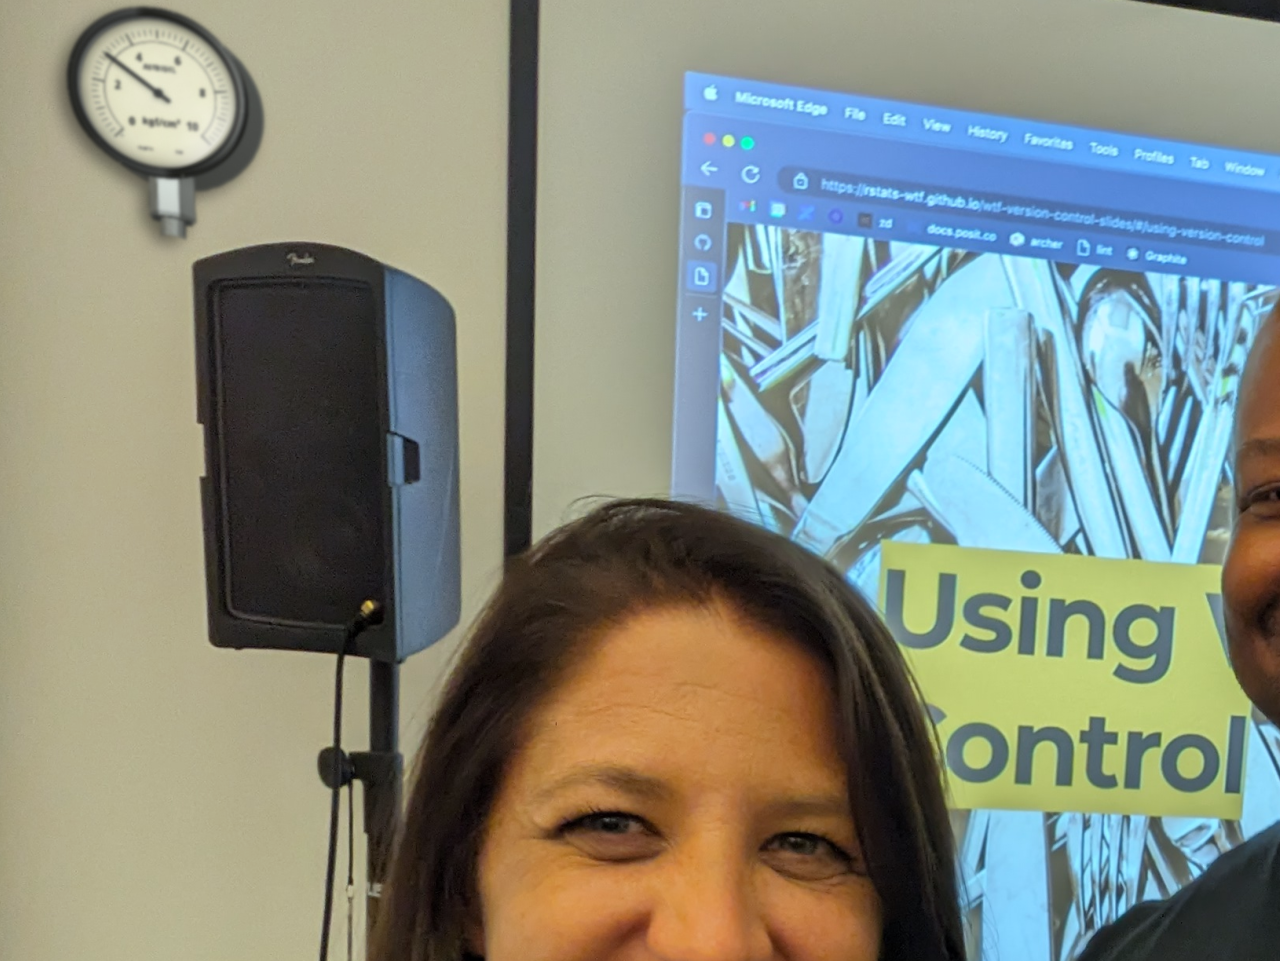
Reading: 3 kg/cm²
